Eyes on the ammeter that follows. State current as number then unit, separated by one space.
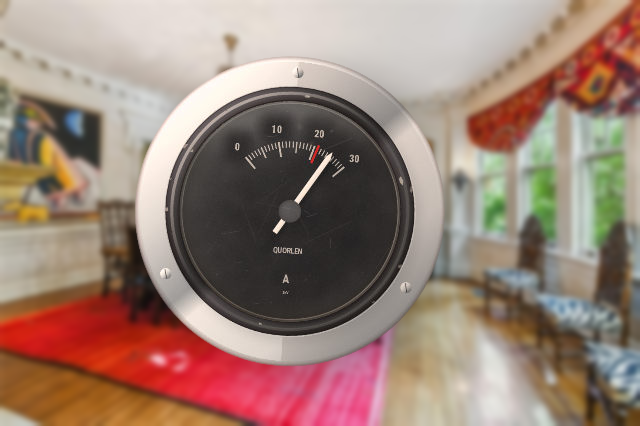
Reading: 25 A
